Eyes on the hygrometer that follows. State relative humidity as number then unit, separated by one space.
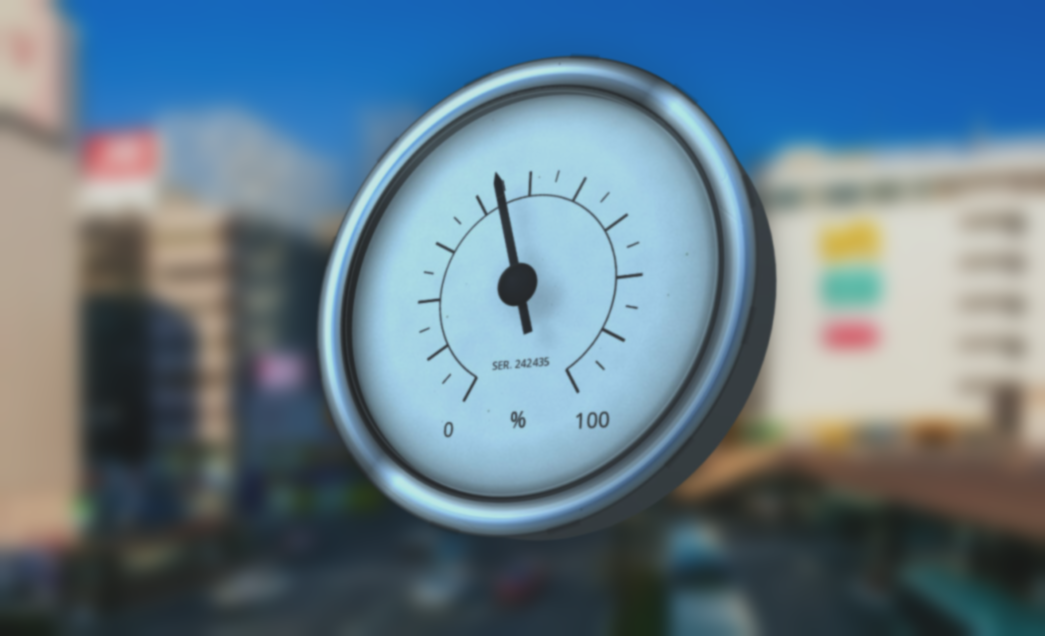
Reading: 45 %
